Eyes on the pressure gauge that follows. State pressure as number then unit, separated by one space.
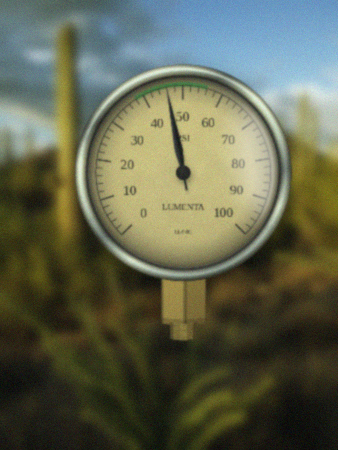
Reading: 46 psi
